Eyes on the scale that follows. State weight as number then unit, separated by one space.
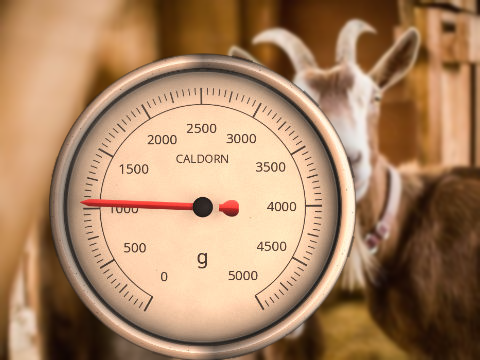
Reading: 1050 g
